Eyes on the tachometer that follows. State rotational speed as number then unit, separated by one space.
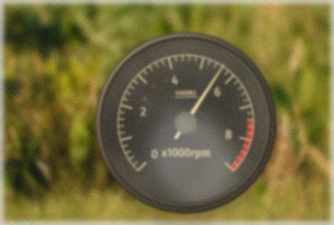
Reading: 5600 rpm
